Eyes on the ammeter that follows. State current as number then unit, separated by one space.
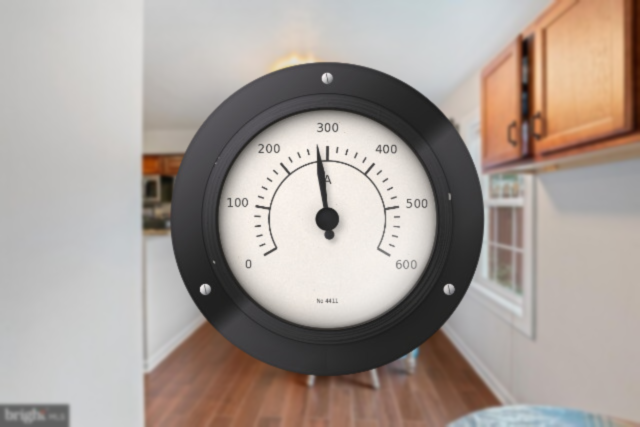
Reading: 280 A
